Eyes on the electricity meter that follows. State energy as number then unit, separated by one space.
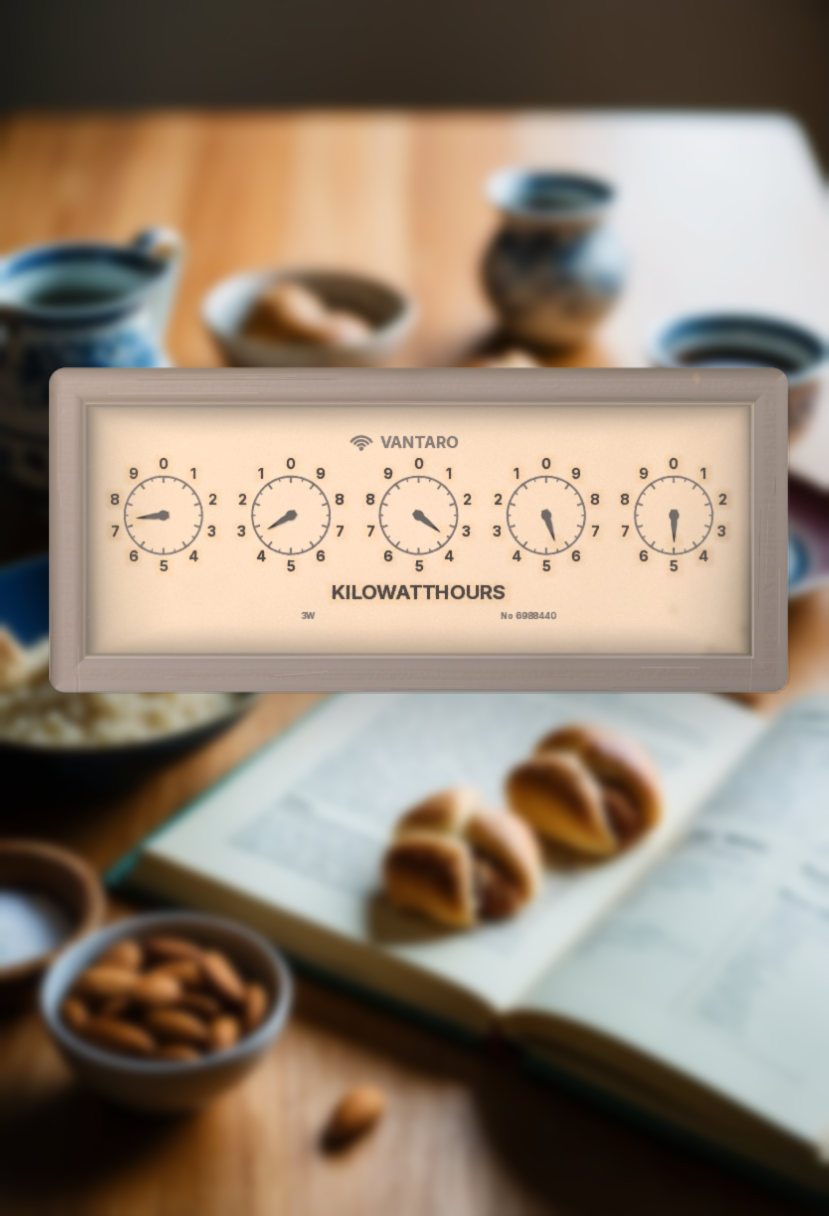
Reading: 73355 kWh
